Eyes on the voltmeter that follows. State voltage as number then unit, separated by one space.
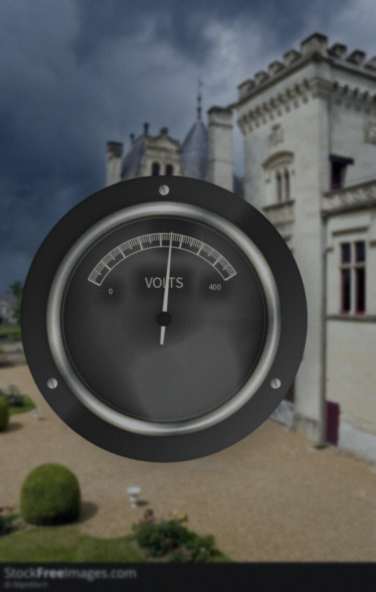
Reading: 225 V
